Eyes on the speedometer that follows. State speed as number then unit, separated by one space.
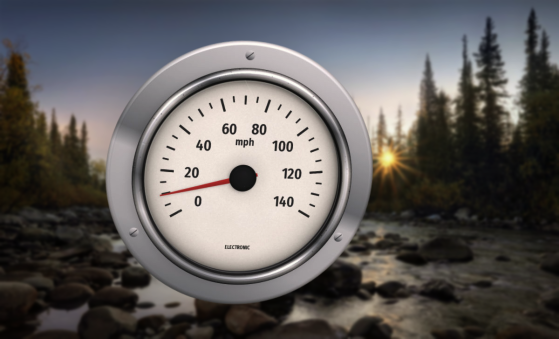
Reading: 10 mph
